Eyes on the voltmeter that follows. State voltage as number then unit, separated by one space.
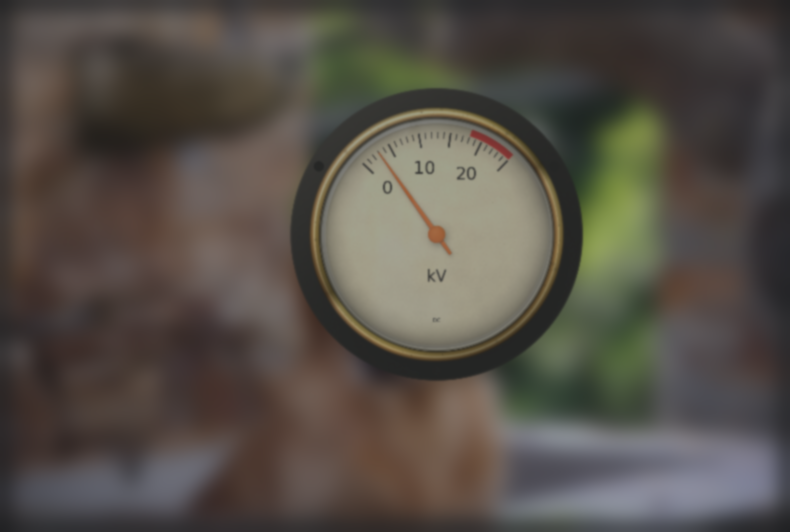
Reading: 3 kV
